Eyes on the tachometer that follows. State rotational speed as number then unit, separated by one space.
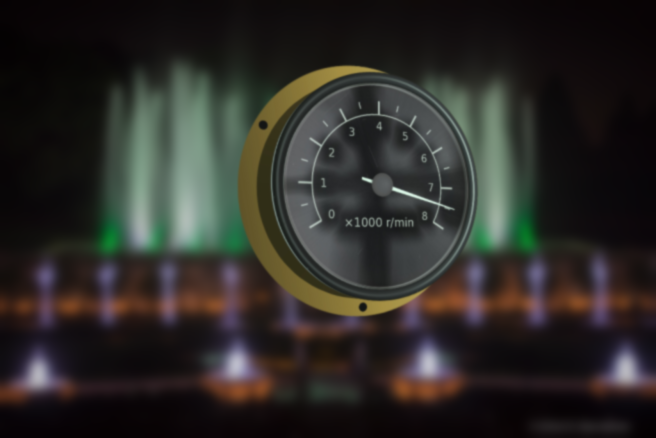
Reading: 7500 rpm
